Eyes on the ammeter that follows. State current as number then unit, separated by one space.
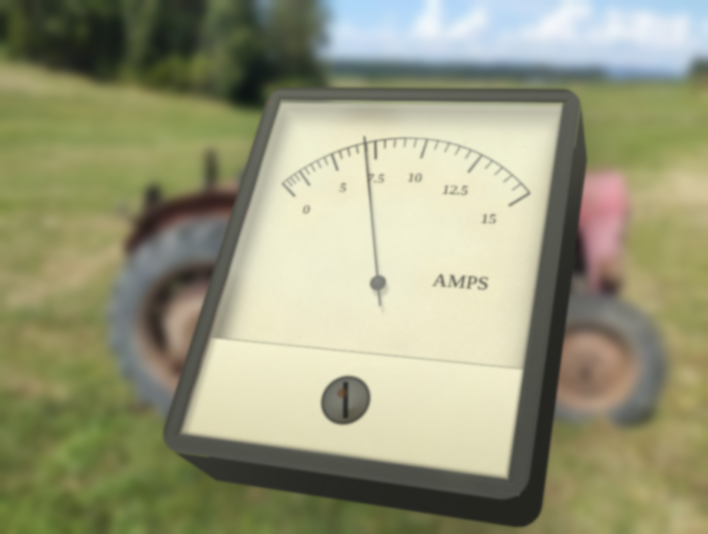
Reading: 7 A
